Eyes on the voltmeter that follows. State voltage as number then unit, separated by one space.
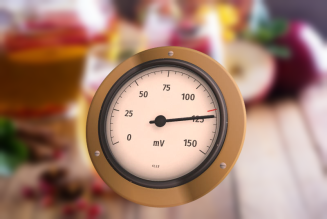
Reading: 125 mV
